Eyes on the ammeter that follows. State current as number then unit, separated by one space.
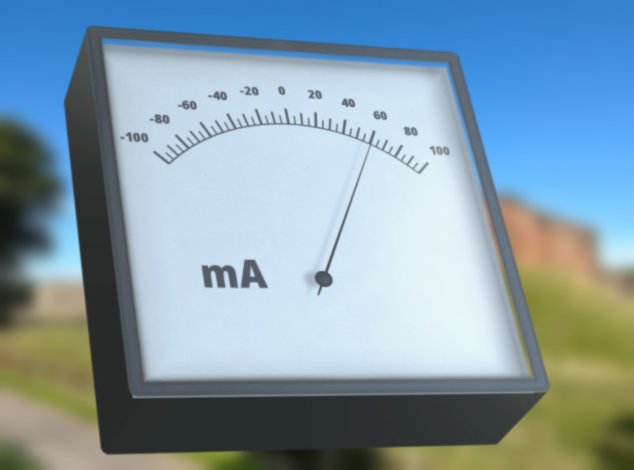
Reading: 60 mA
